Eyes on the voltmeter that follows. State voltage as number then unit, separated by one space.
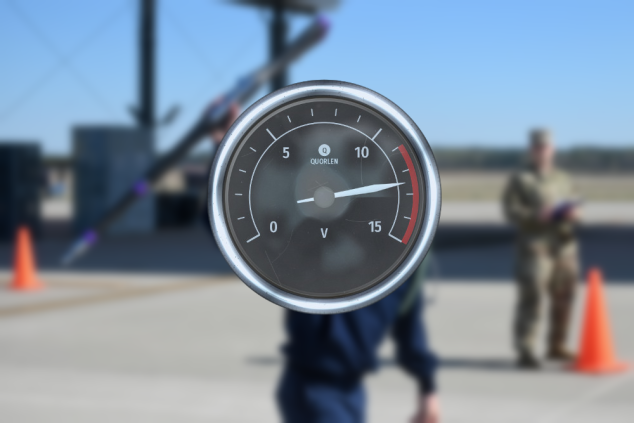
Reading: 12.5 V
